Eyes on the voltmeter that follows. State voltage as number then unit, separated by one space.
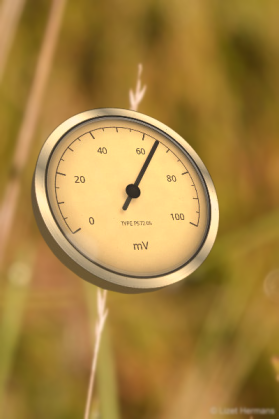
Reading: 65 mV
